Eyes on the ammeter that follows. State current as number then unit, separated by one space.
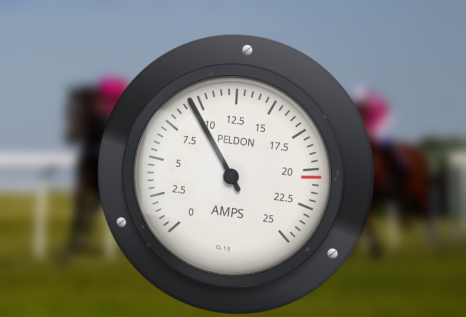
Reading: 9.5 A
